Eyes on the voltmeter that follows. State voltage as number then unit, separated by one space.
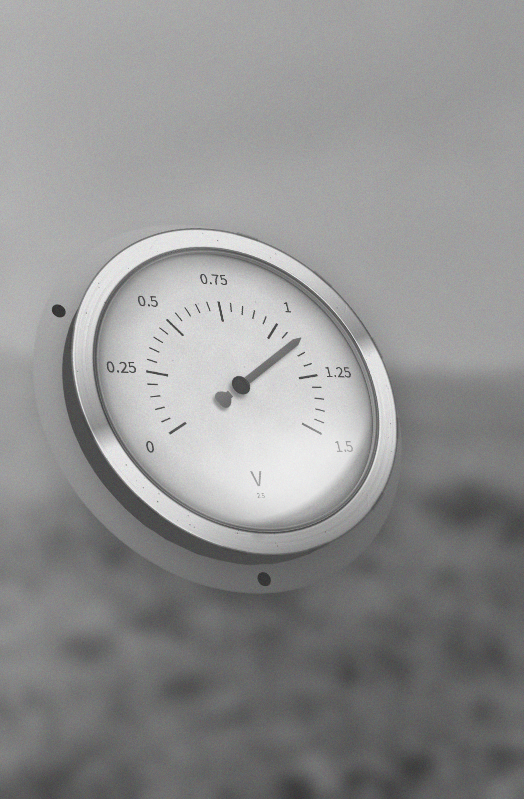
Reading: 1.1 V
